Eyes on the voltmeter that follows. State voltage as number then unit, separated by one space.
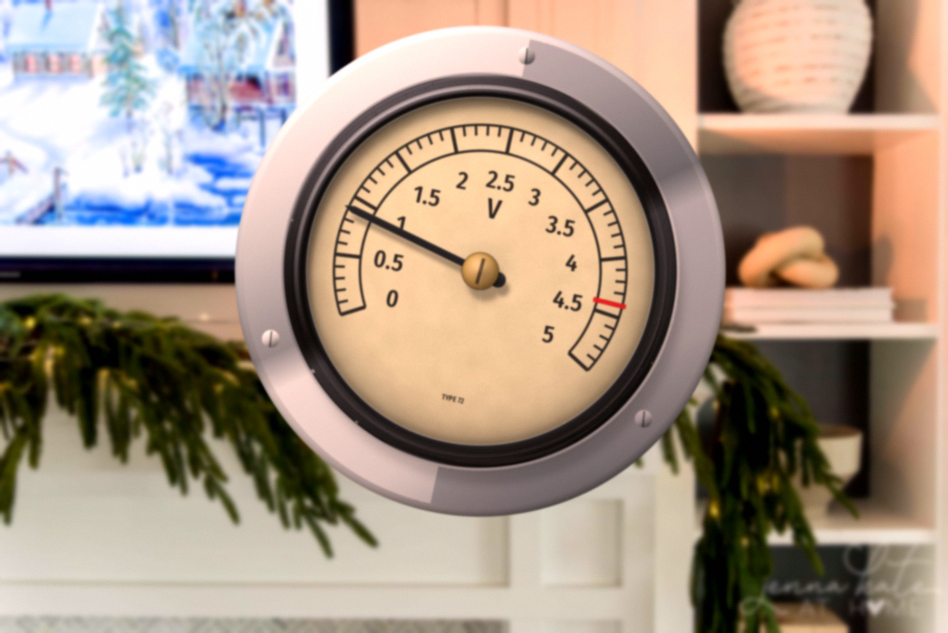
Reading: 0.9 V
